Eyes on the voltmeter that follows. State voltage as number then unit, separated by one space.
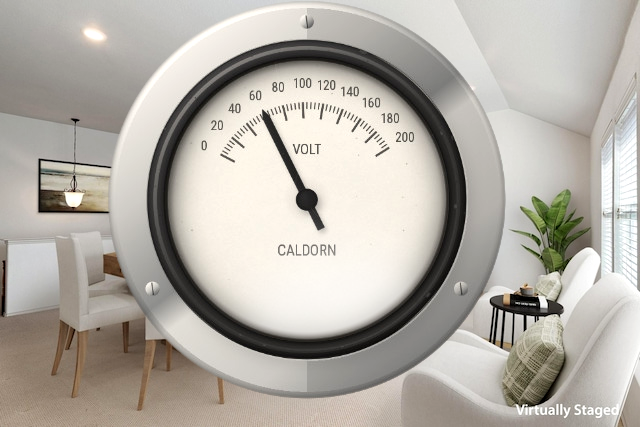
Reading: 60 V
